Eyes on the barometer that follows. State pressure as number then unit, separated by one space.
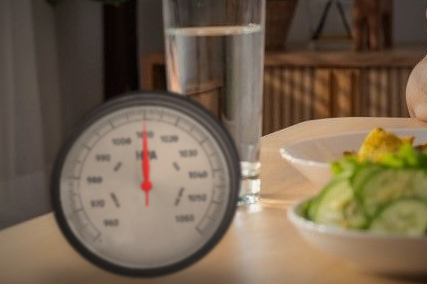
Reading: 1010 hPa
